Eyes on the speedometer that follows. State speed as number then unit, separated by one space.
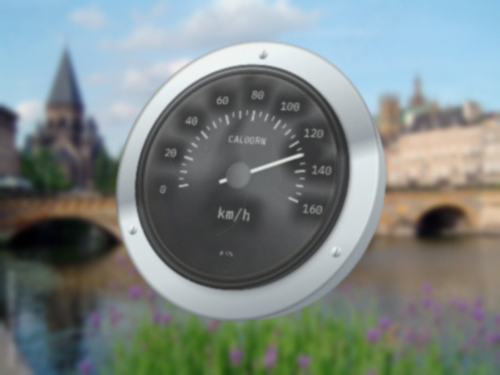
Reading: 130 km/h
